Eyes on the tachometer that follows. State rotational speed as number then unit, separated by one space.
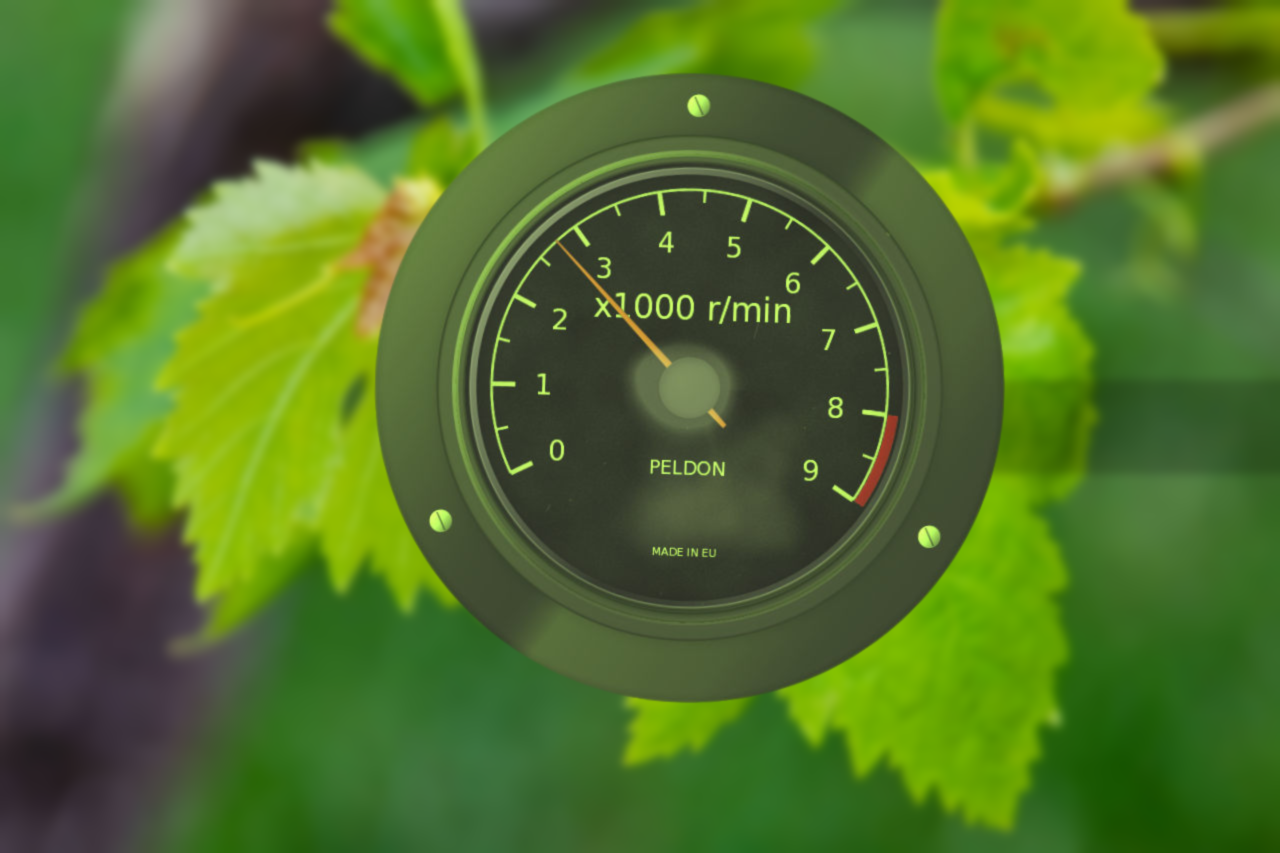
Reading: 2750 rpm
